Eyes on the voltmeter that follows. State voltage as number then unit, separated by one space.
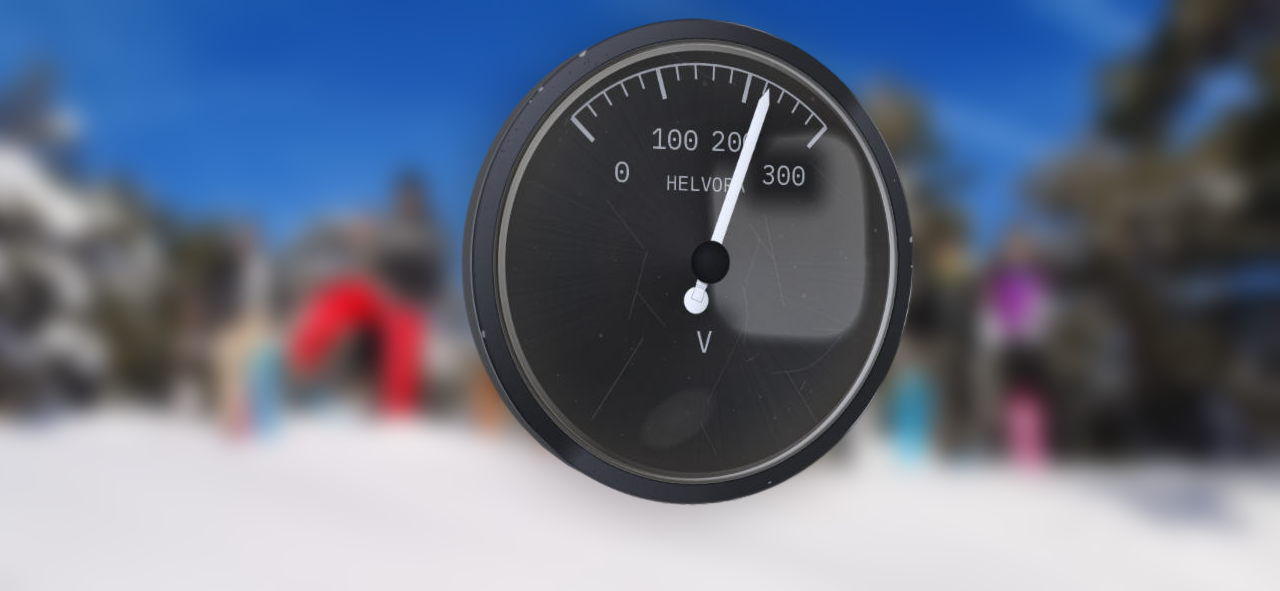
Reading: 220 V
